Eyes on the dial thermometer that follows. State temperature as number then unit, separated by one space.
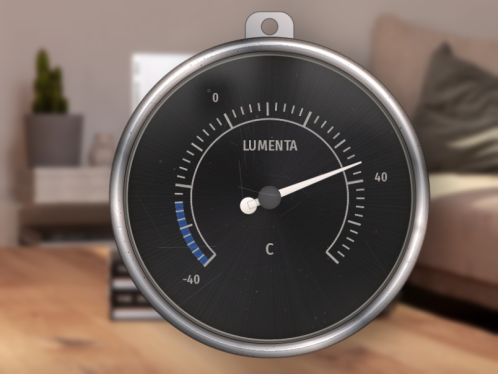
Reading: 36 °C
